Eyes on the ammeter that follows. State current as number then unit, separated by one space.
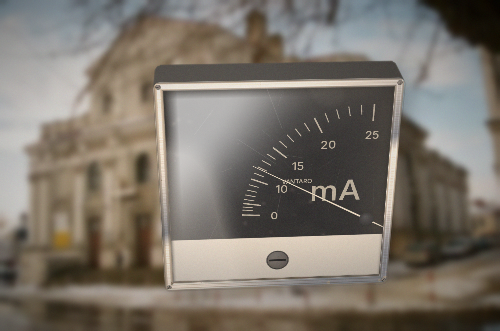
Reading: 12 mA
